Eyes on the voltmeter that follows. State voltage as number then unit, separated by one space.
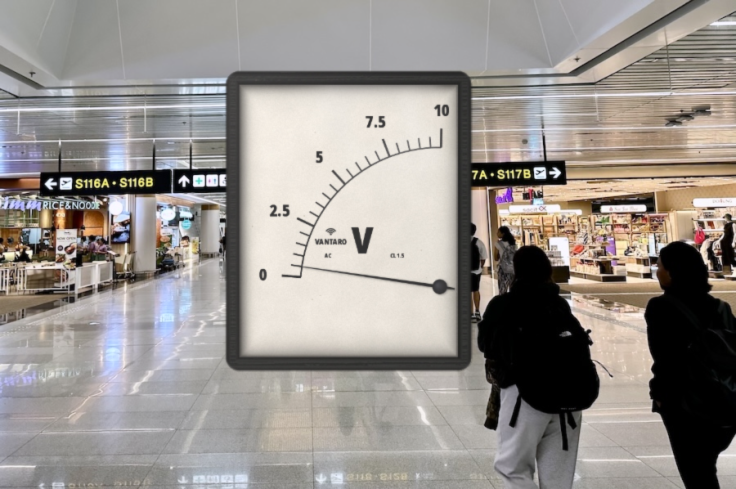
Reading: 0.5 V
